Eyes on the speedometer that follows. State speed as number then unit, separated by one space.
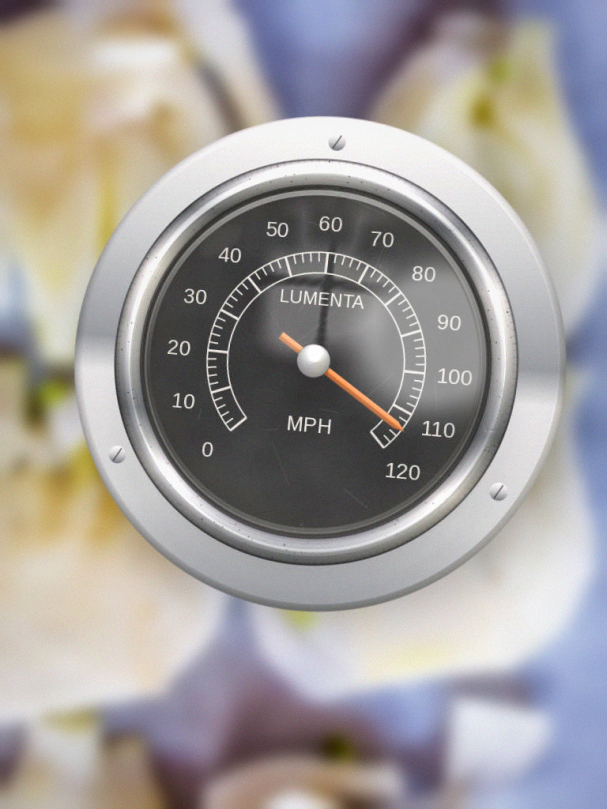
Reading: 114 mph
